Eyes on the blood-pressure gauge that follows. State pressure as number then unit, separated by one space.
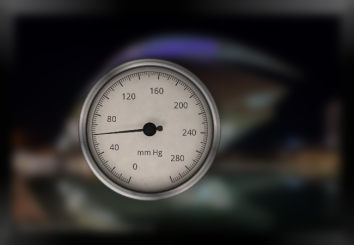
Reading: 60 mmHg
